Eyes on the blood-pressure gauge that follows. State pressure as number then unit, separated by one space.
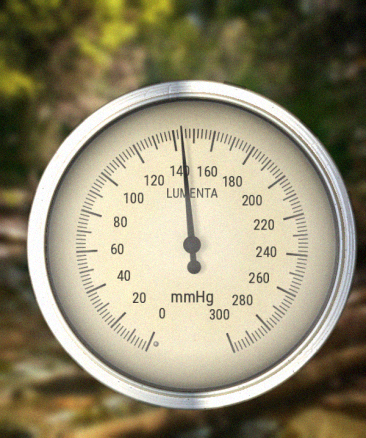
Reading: 144 mmHg
